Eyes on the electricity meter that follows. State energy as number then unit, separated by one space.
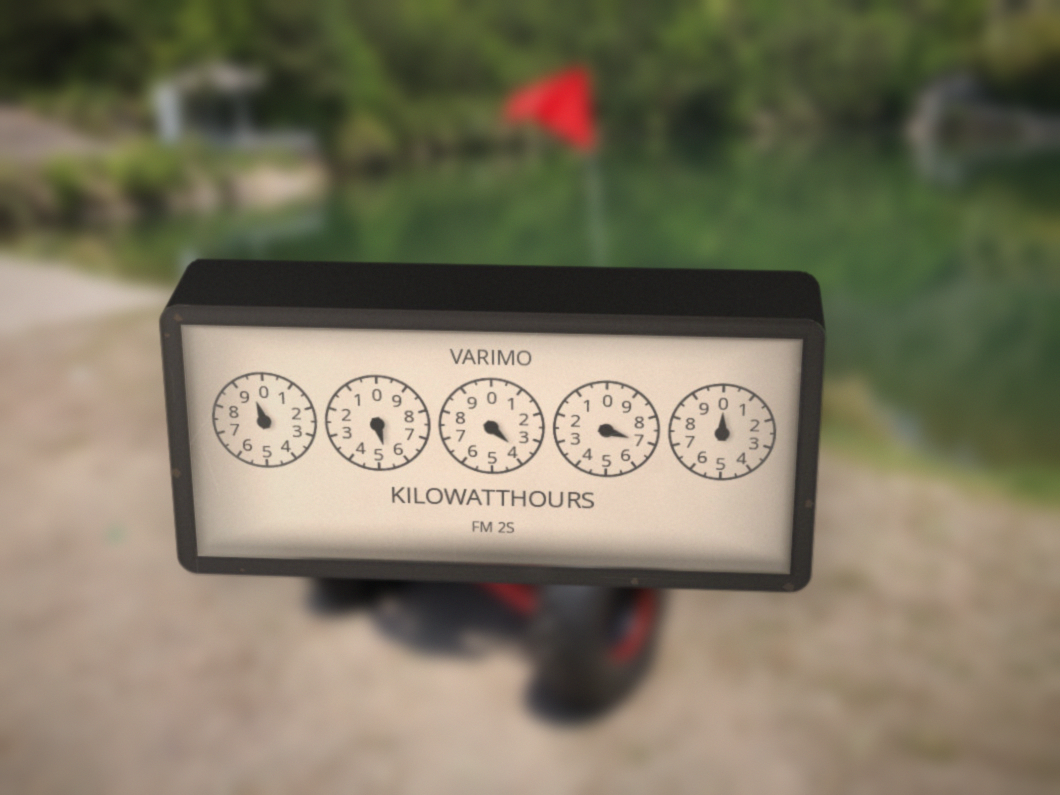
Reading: 95370 kWh
